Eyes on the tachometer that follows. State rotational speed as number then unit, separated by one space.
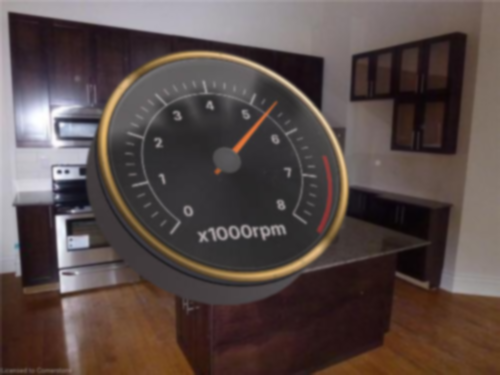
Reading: 5400 rpm
